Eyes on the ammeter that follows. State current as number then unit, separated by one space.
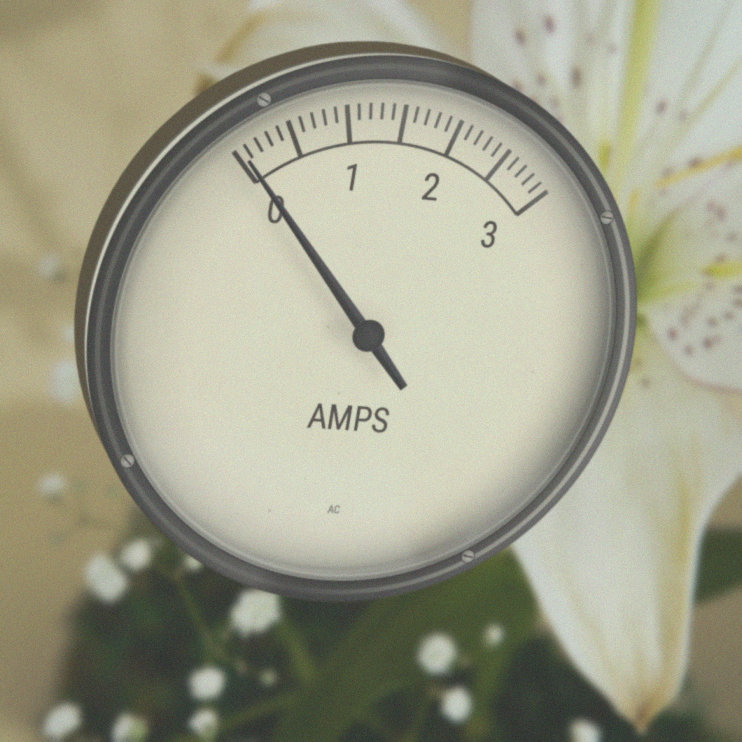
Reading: 0.05 A
